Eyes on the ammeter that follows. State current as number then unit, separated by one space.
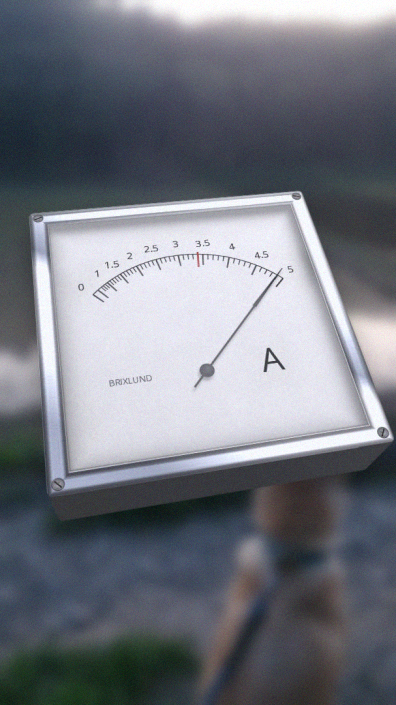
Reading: 4.9 A
